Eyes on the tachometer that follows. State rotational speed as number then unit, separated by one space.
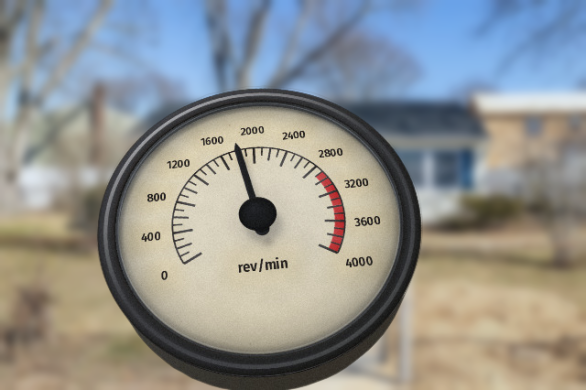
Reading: 1800 rpm
